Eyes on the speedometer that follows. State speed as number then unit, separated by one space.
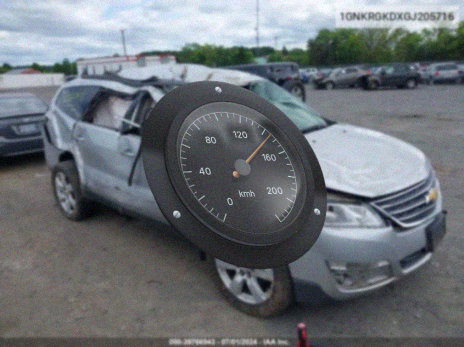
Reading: 145 km/h
